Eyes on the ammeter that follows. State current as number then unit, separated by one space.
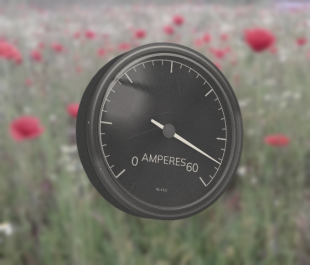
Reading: 55 A
